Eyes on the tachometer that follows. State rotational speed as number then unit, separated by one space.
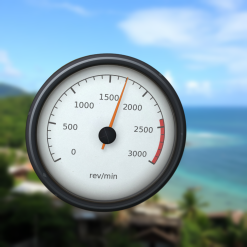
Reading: 1700 rpm
